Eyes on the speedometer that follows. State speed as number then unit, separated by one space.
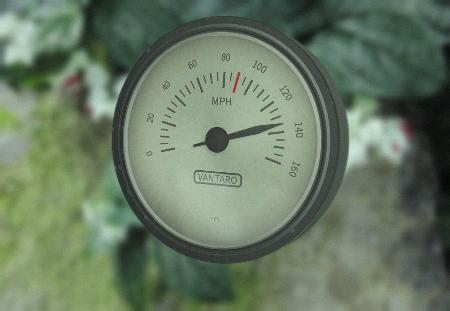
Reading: 135 mph
